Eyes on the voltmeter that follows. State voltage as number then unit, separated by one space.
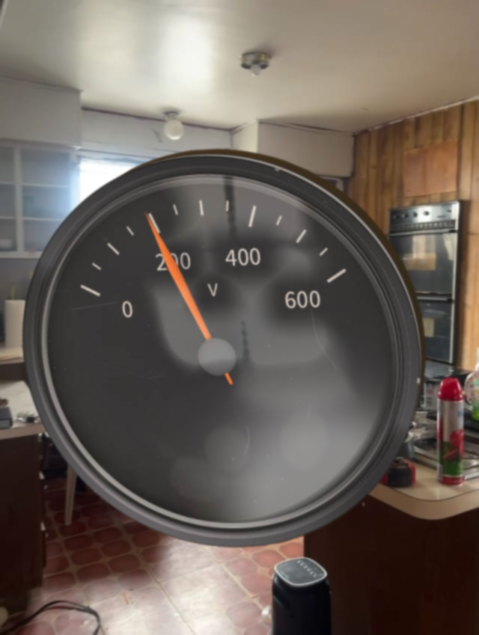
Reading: 200 V
